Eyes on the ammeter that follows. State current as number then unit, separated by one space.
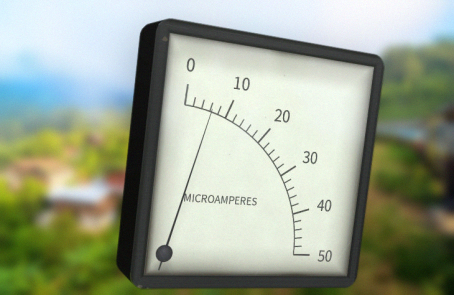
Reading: 6 µA
